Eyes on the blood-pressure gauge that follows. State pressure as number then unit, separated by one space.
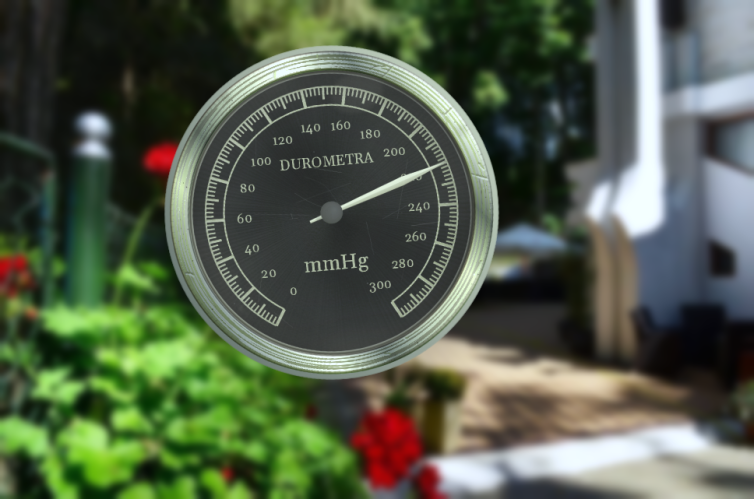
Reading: 220 mmHg
